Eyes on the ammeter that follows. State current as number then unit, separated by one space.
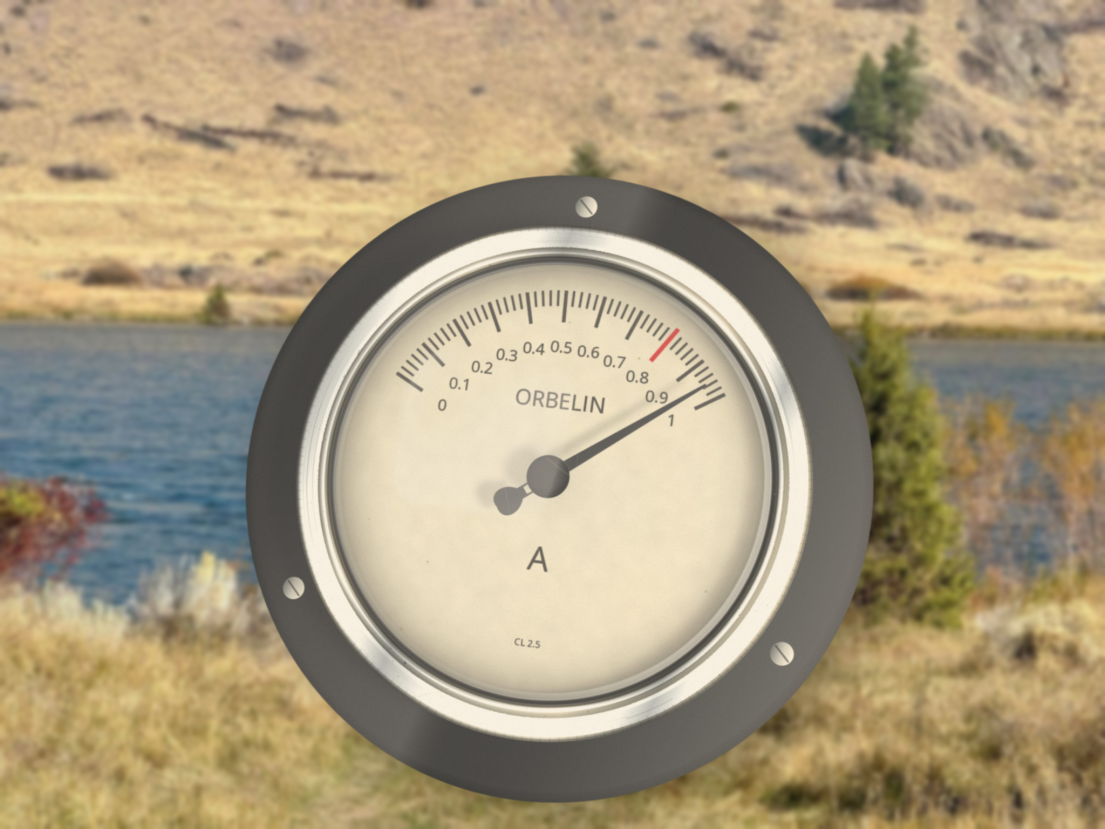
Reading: 0.96 A
